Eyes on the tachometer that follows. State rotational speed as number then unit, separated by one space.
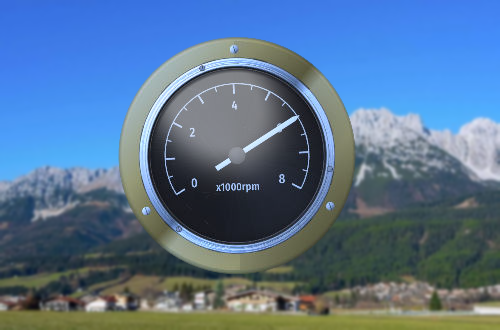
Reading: 6000 rpm
